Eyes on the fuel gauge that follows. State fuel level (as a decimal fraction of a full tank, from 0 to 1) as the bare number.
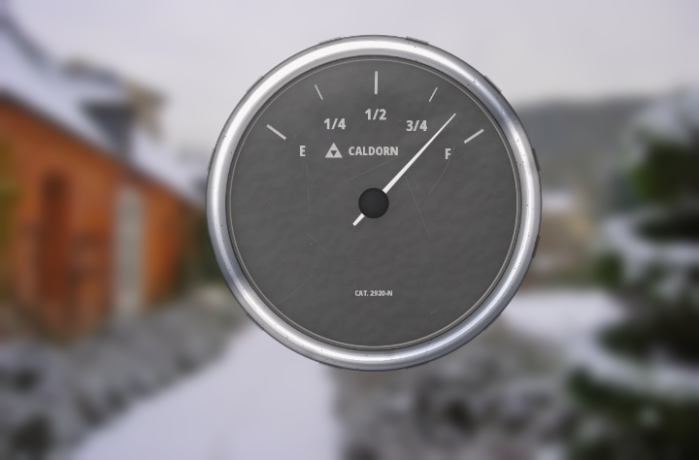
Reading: 0.875
